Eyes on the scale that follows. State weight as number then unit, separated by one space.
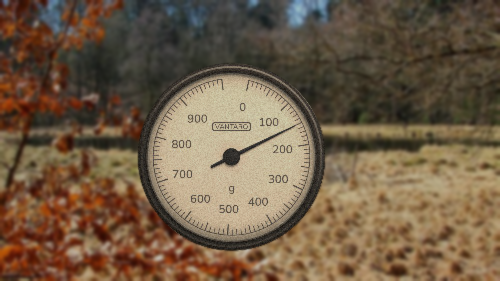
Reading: 150 g
